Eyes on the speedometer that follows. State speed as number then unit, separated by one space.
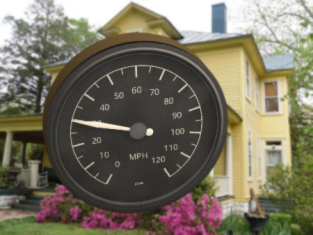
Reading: 30 mph
